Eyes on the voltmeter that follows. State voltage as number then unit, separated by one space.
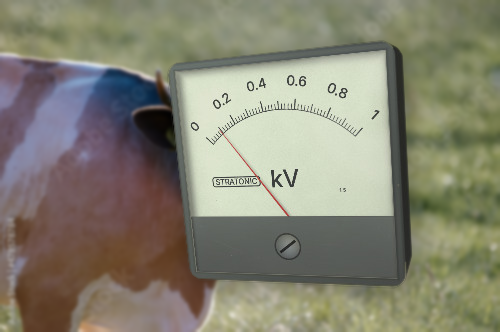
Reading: 0.1 kV
